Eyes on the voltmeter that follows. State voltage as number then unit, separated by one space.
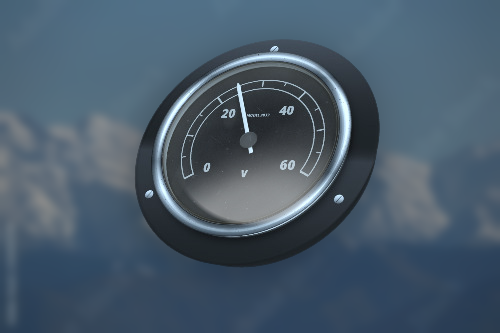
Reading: 25 V
